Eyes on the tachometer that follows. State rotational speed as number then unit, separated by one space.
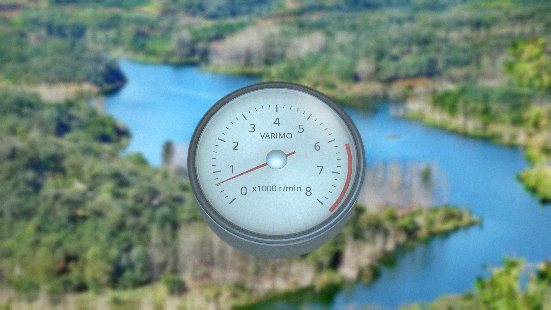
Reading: 600 rpm
